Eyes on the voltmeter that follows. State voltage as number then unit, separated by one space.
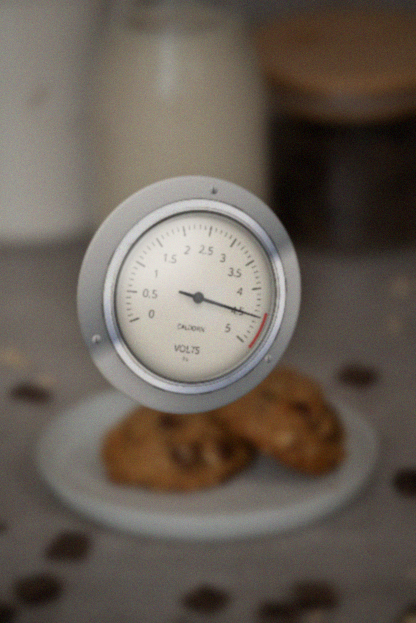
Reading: 4.5 V
